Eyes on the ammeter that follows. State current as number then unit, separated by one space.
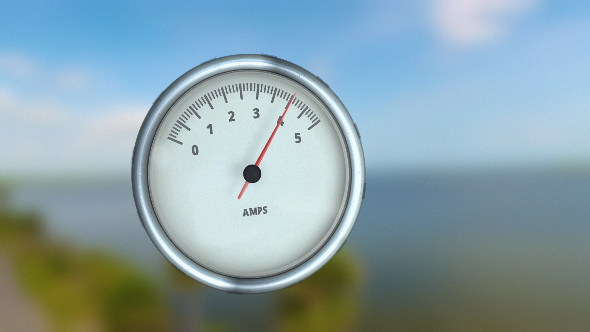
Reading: 4 A
